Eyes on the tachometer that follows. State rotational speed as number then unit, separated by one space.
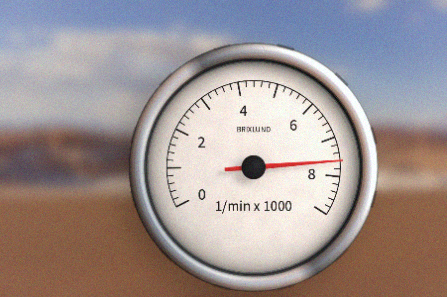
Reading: 7600 rpm
